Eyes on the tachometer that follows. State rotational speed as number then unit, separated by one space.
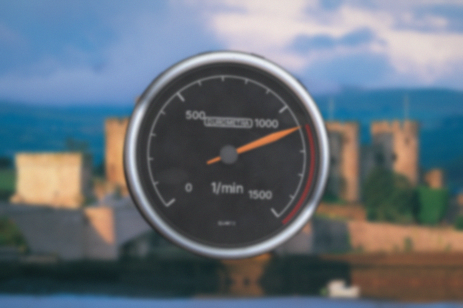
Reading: 1100 rpm
